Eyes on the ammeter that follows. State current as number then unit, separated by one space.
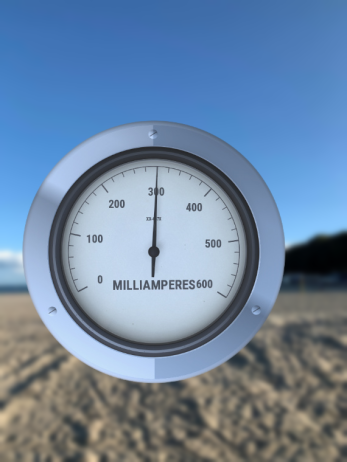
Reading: 300 mA
